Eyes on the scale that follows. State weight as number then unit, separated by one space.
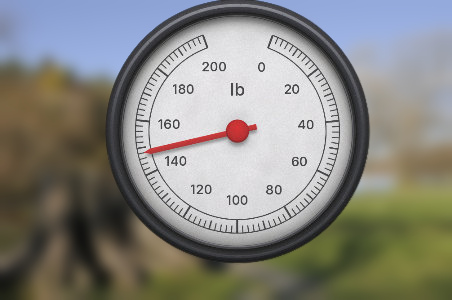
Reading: 148 lb
